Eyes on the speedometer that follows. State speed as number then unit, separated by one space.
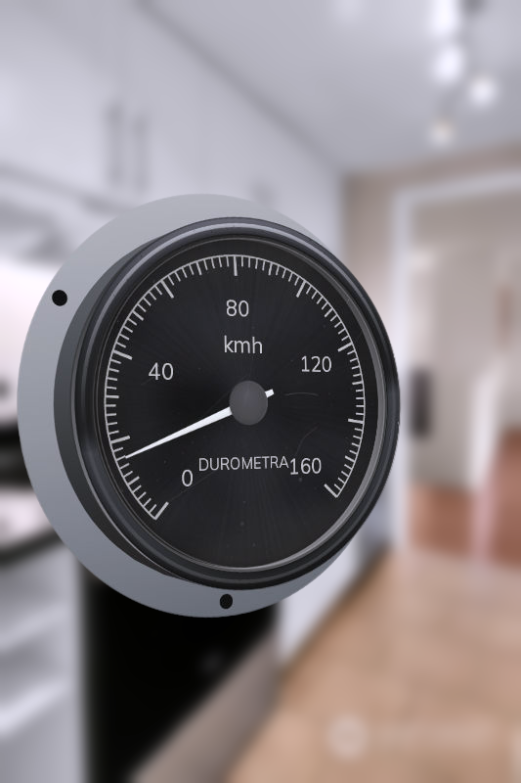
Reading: 16 km/h
